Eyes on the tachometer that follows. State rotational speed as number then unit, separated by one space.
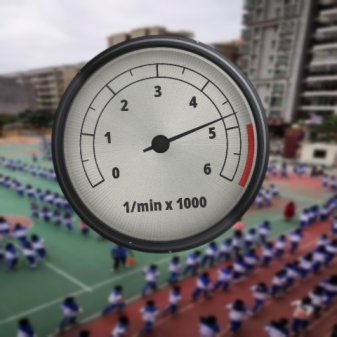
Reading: 4750 rpm
